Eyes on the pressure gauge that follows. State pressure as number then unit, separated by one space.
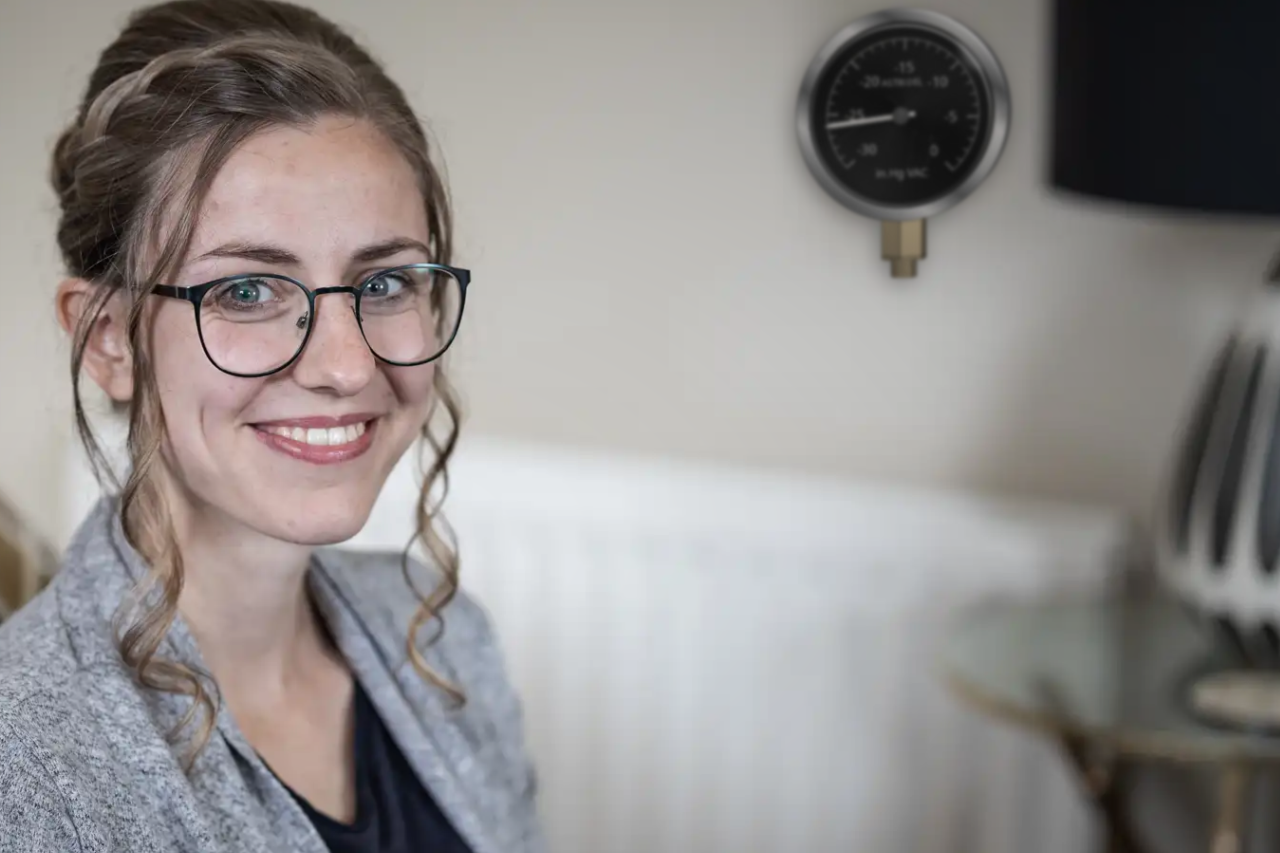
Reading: -26 inHg
